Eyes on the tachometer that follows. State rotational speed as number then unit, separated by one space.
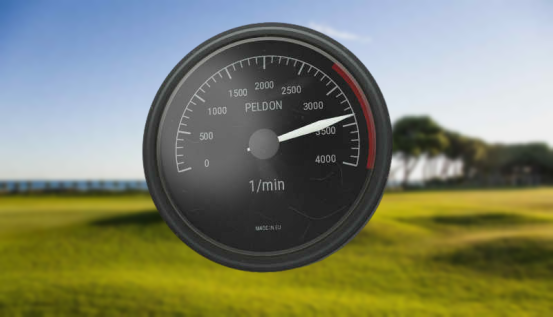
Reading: 3400 rpm
